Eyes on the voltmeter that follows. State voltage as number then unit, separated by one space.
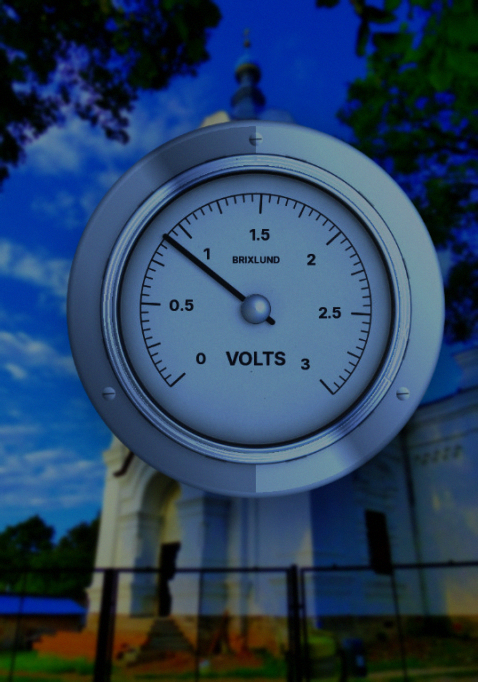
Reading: 0.9 V
